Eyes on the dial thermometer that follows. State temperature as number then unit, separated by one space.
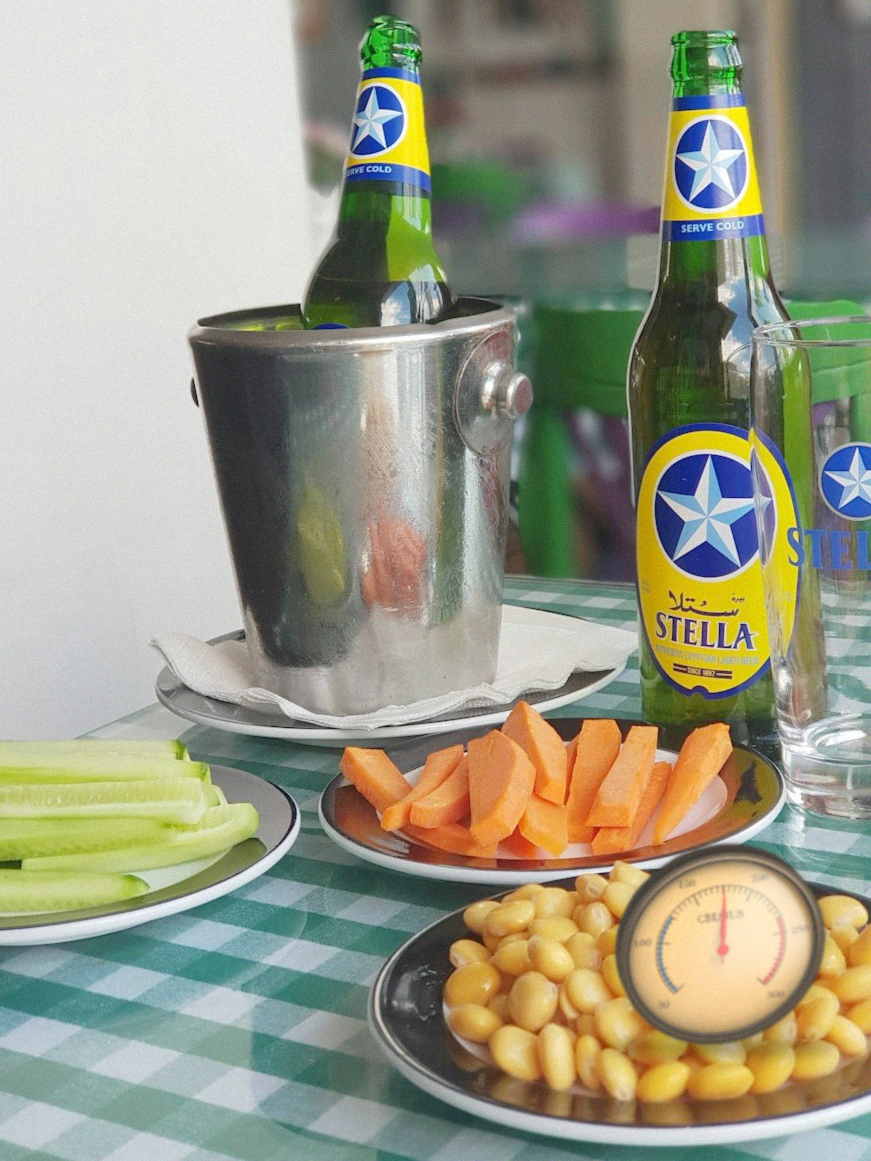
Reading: 175 °C
